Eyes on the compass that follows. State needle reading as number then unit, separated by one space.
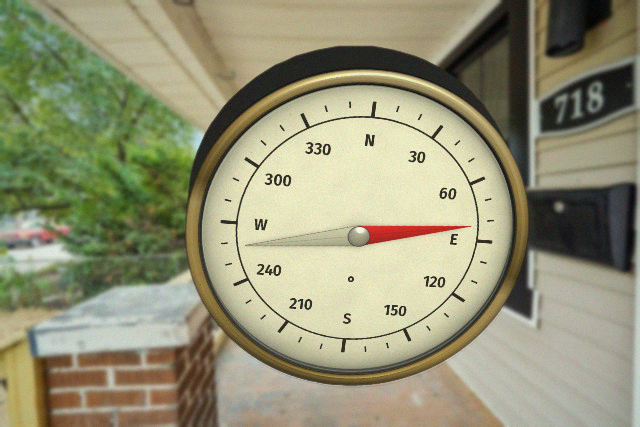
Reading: 80 °
